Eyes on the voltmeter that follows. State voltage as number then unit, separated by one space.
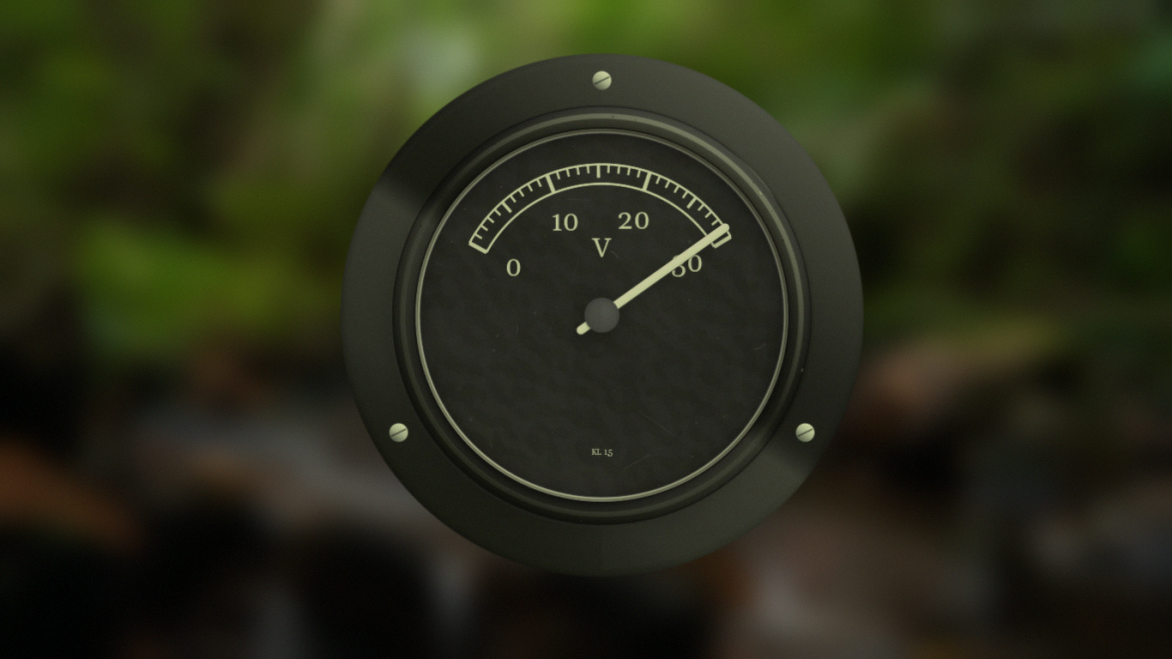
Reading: 29 V
